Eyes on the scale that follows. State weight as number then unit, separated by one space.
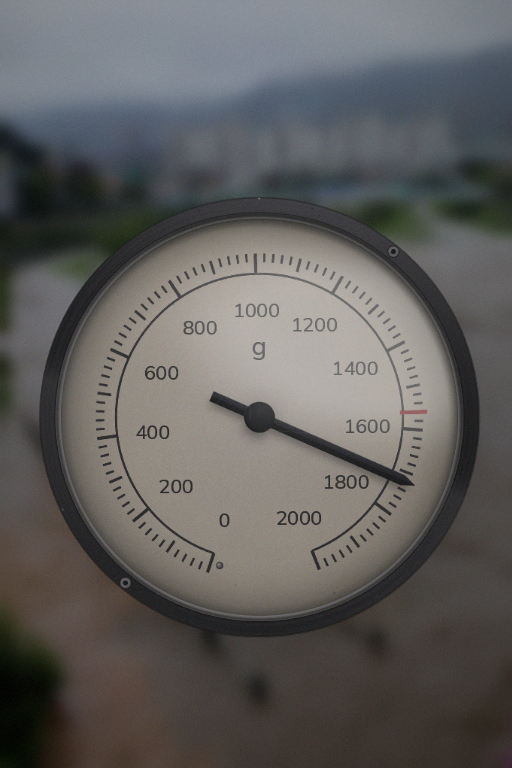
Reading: 1720 g
